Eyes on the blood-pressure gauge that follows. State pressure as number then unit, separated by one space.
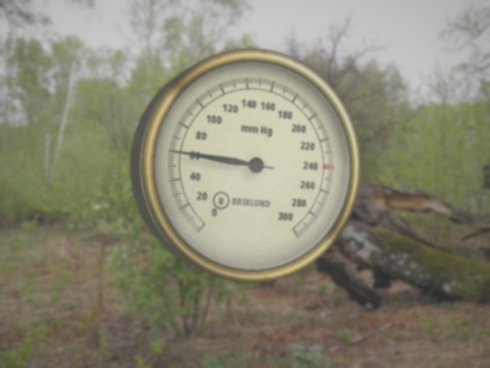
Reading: 60 mmHg
